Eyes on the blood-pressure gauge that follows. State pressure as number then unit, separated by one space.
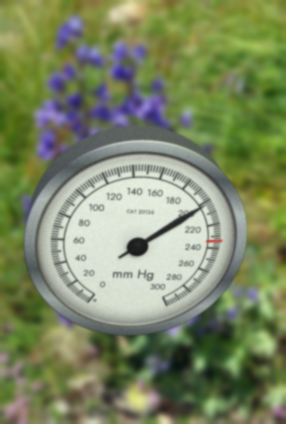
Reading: 200 mmHg
